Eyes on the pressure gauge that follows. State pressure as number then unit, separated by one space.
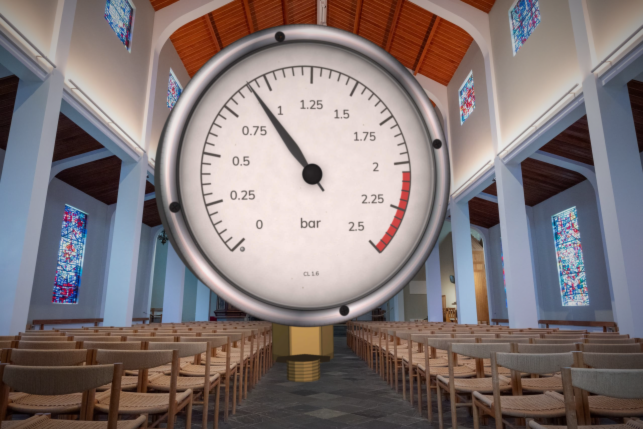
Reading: 0.9 bar
